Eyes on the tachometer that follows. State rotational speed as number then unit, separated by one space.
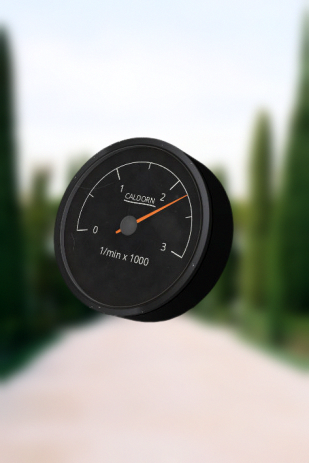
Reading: 2250 rpm
